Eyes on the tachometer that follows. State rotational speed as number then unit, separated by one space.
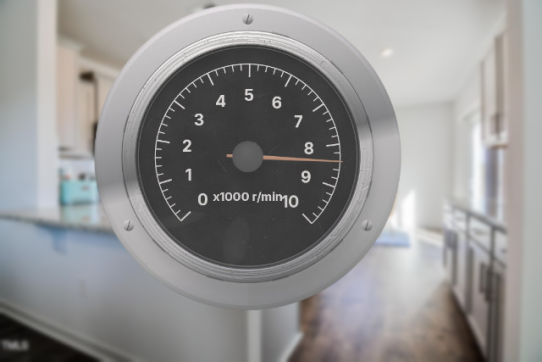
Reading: 8400 rpm
